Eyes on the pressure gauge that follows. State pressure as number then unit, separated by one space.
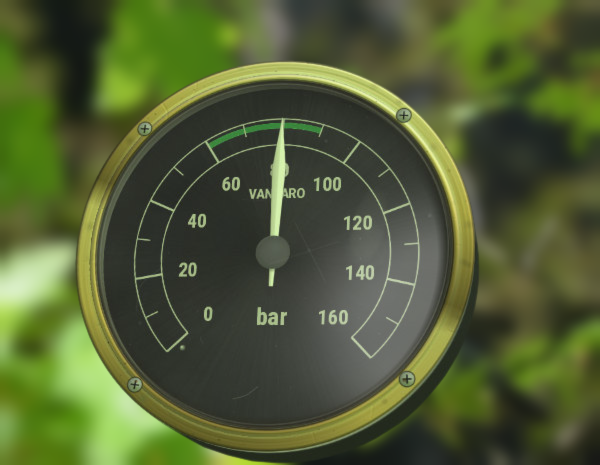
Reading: 80 bar
